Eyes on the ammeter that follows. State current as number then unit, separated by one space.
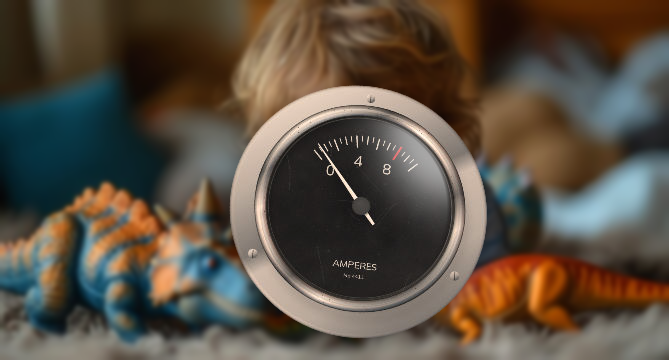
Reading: 0.5 A
